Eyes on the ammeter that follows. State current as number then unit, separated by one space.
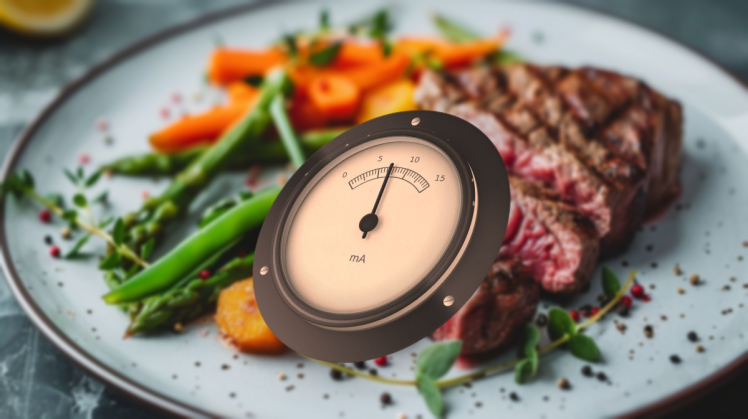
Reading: 7.5 mA
